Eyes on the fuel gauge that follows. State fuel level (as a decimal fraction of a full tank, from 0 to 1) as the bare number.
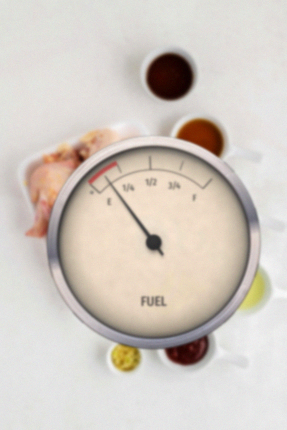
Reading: 0.125
